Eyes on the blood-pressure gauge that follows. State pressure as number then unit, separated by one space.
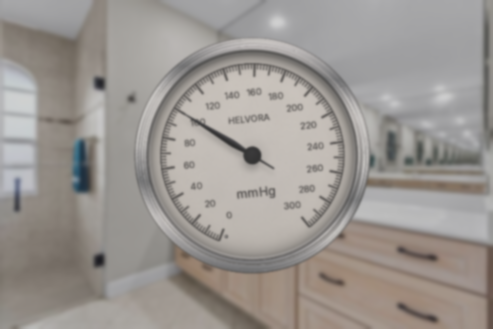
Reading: 100 mmHg
